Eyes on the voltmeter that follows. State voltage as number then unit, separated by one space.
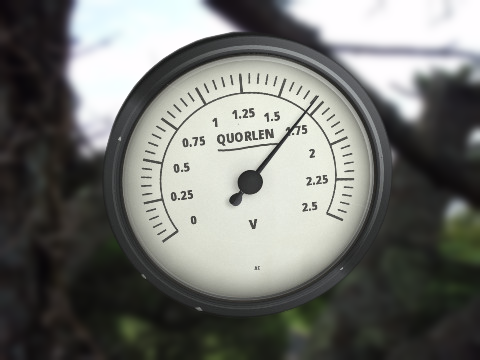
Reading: 1.7 V
